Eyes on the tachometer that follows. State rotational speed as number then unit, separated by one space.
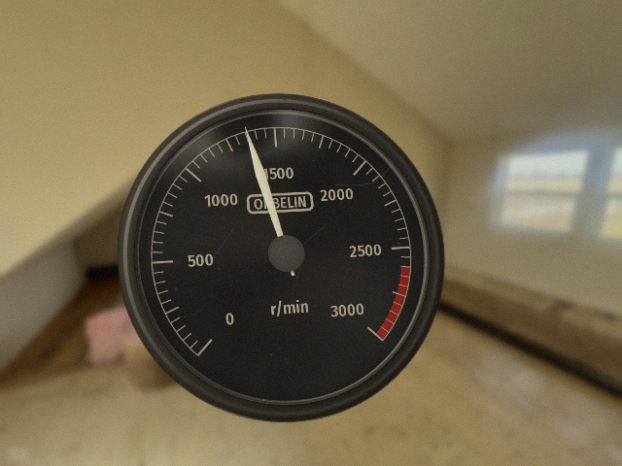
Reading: 1350 rpm
